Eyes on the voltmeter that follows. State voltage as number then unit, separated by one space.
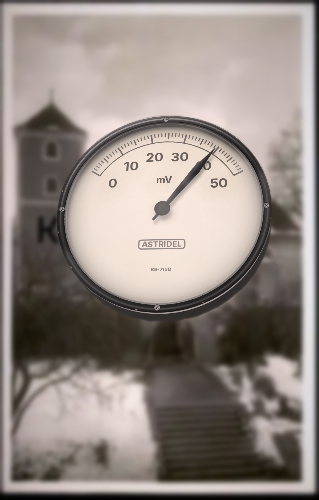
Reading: 40 mV
